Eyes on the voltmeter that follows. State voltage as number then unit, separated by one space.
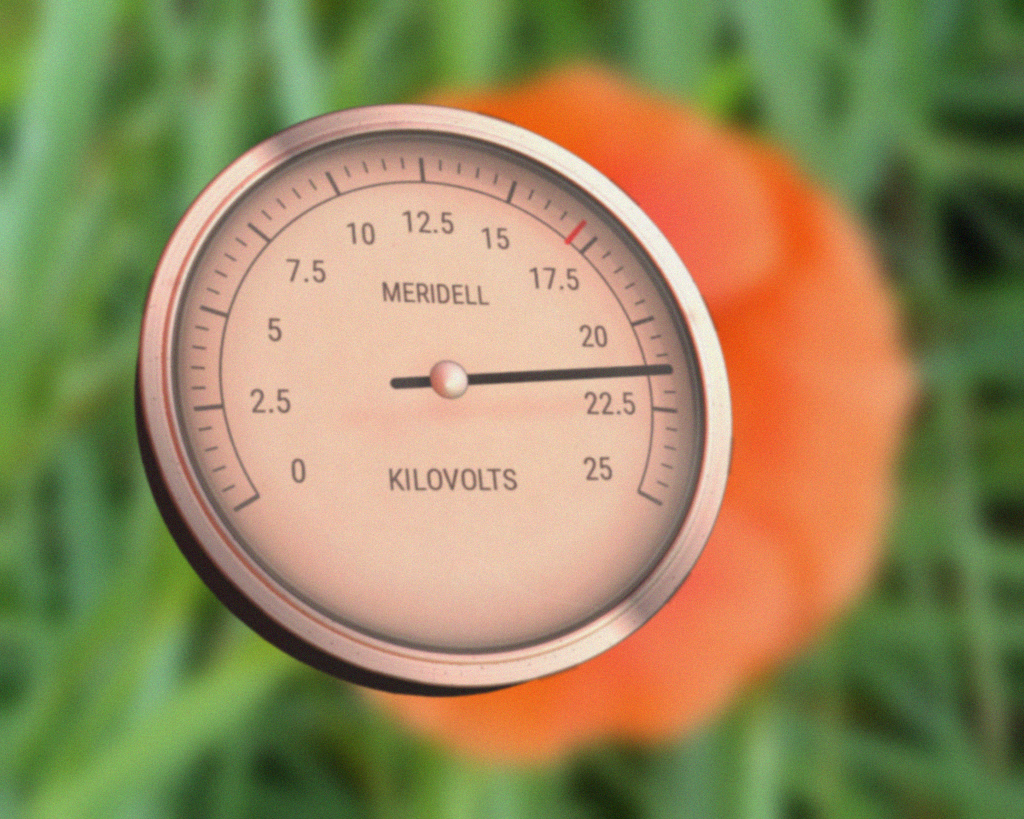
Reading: 21.5 kV
